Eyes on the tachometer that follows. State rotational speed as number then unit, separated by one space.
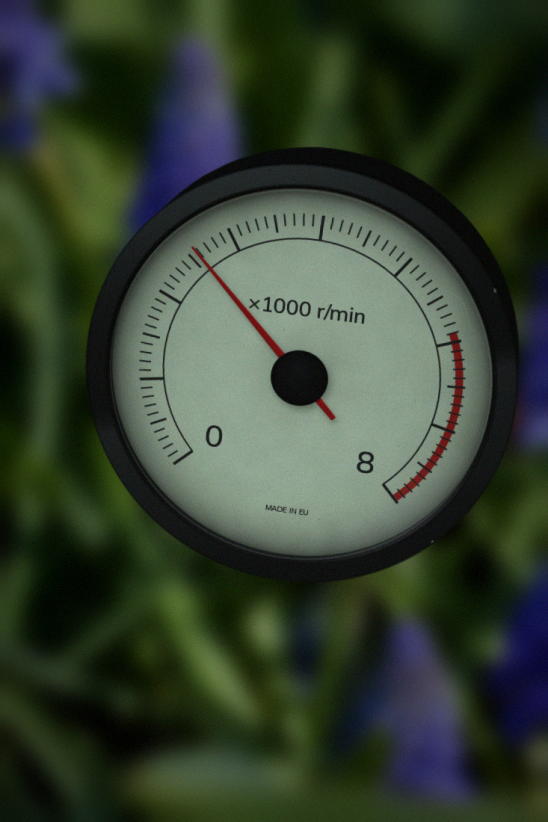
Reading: 2600 rpm
